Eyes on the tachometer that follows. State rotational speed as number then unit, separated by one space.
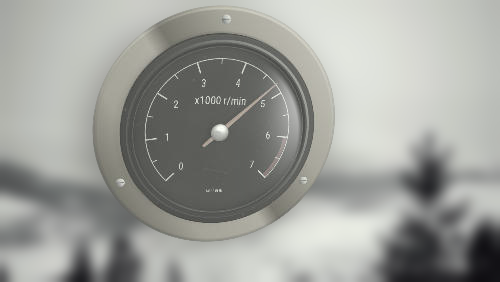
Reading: 4750 rpm
